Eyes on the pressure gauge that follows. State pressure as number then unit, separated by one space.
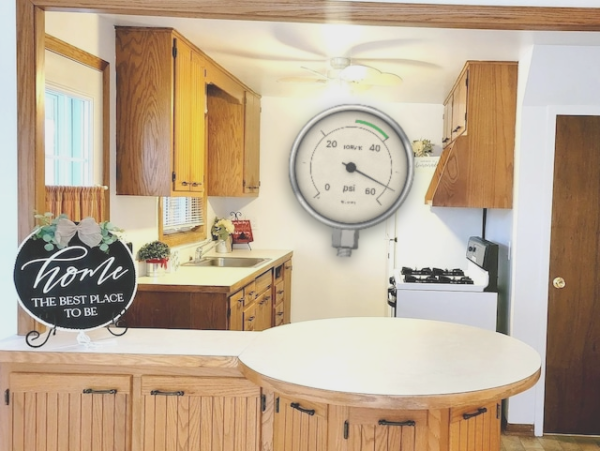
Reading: 55 psi
